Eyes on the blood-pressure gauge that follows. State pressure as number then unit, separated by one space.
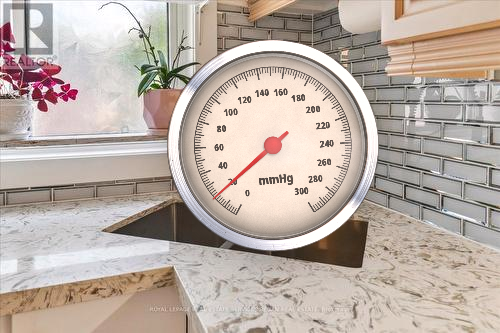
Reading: 20 mmHg
